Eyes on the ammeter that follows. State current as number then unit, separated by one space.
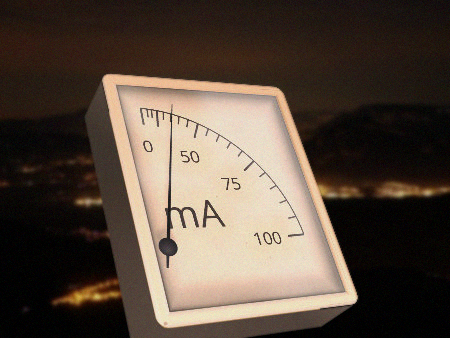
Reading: 35 mA
